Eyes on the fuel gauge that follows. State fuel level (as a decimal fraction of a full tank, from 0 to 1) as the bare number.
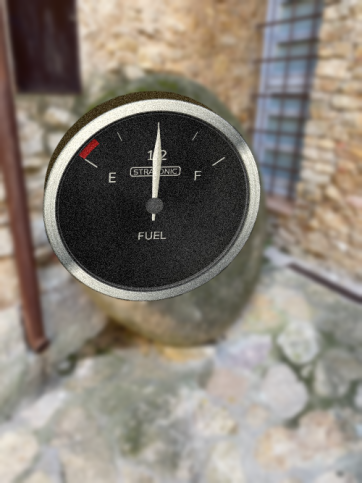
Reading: 0.5
